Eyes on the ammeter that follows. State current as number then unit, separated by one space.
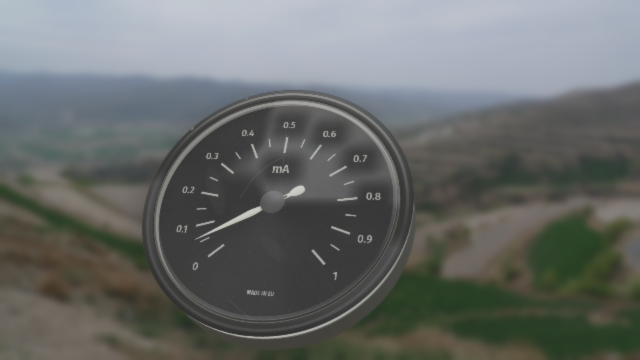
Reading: 0.05 mA
